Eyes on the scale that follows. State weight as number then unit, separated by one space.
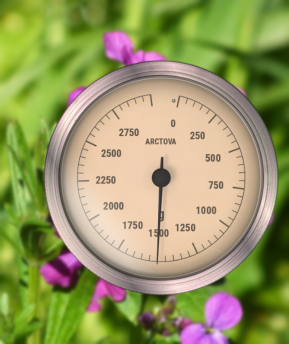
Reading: 1500 g
